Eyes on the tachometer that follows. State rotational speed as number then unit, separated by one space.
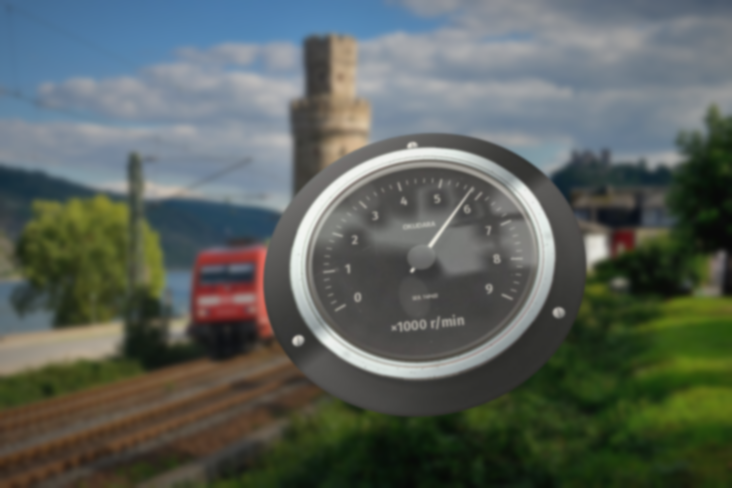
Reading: 5800 rpm
